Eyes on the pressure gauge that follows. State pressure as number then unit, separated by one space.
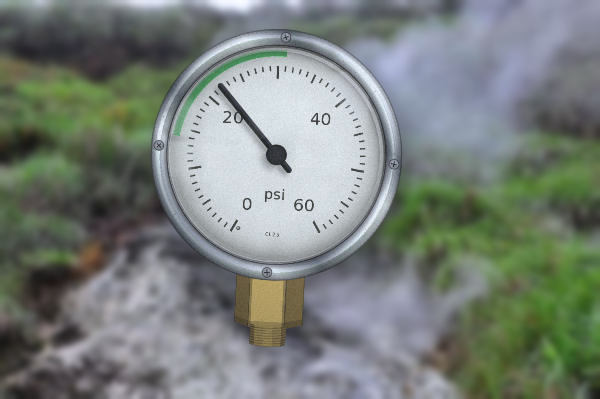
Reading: 22 psi
